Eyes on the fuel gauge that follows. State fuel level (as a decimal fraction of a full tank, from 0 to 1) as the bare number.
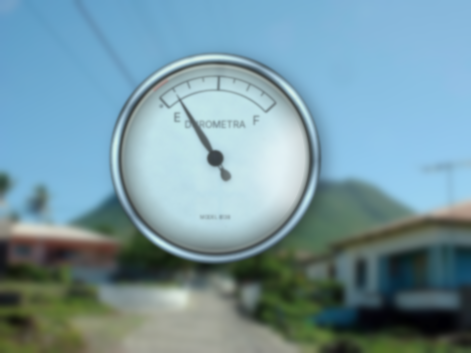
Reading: 0.125
